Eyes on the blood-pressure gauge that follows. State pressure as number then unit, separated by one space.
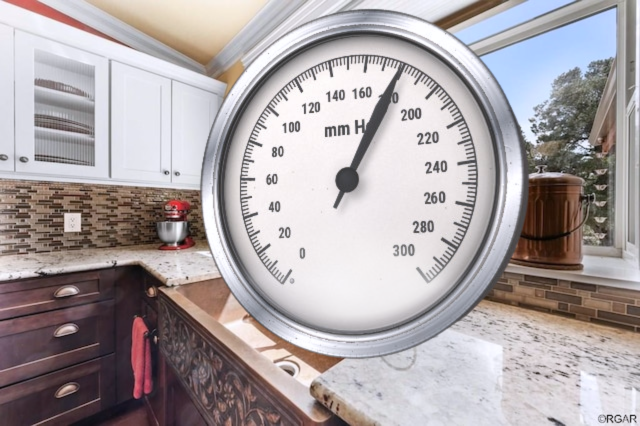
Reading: 180 mmHg
